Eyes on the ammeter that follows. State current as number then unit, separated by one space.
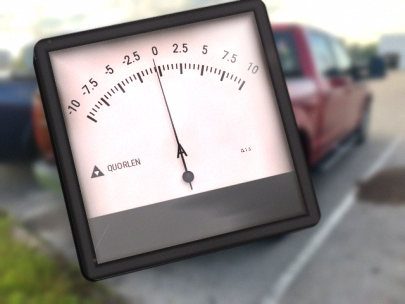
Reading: -0.5 A
